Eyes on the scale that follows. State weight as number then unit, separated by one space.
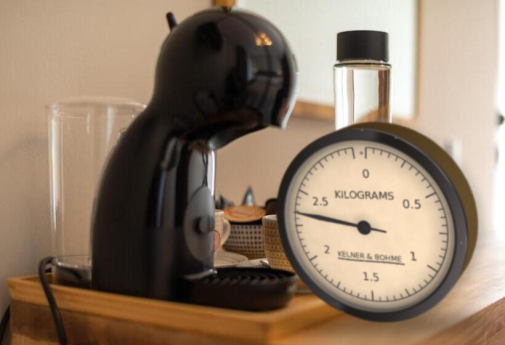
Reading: 2.35 kg
